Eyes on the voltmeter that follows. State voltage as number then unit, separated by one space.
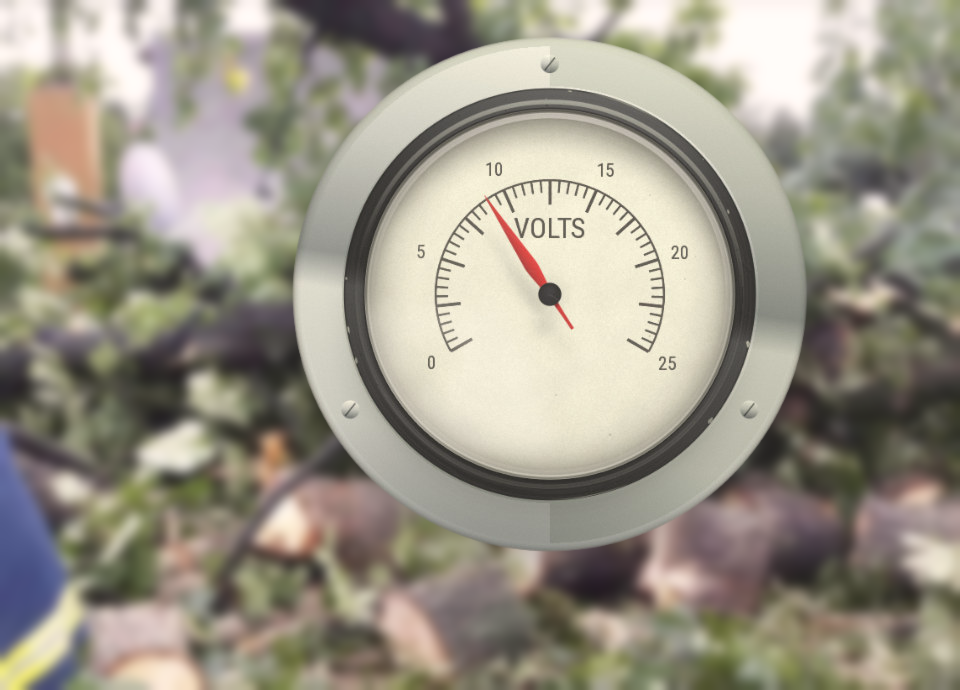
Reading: 9 V
